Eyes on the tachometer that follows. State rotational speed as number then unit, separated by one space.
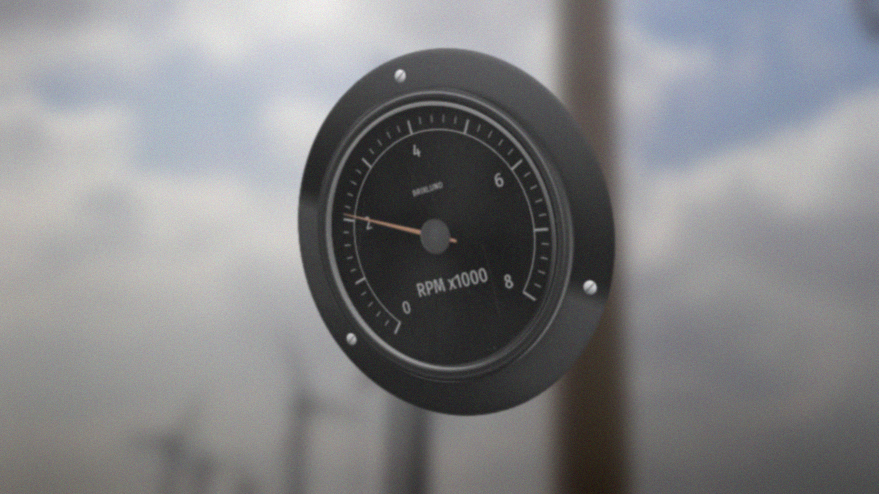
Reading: 2100 rpm
